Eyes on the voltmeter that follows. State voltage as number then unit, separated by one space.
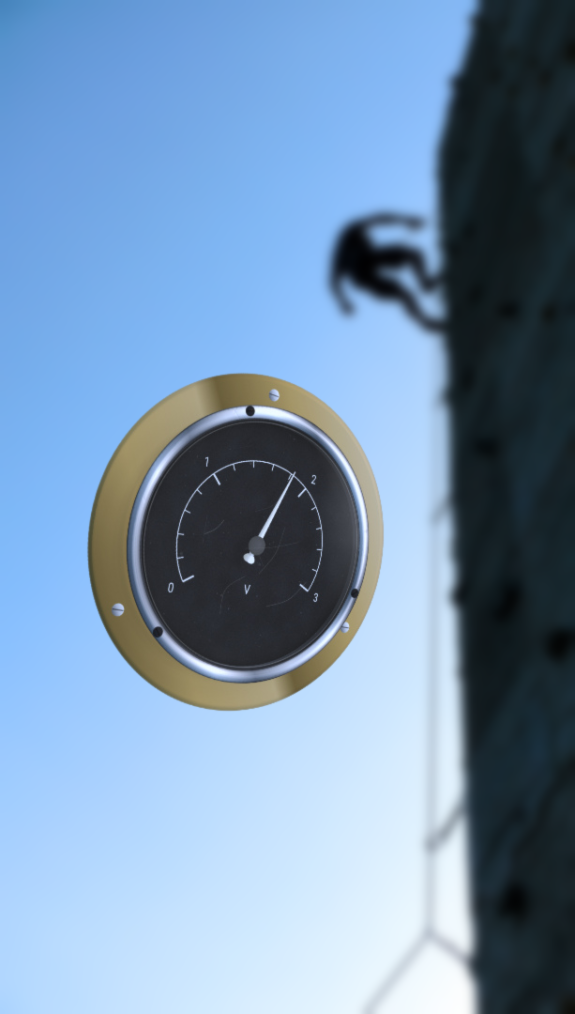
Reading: 1.8 V
